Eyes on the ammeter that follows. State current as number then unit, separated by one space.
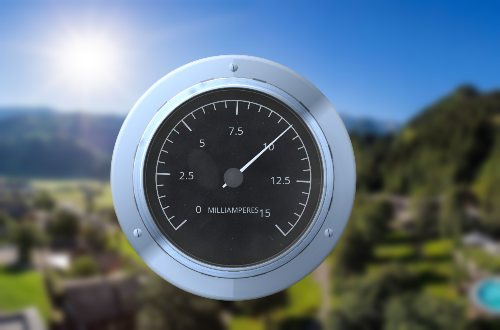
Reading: 10 mA
